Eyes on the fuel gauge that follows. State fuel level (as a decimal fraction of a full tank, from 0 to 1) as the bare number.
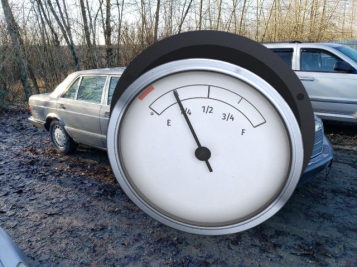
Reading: 0.25
